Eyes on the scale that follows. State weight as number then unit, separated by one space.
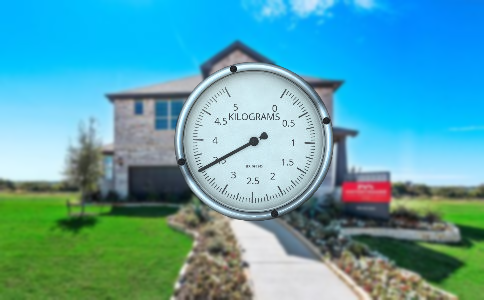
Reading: 3.5 kg
